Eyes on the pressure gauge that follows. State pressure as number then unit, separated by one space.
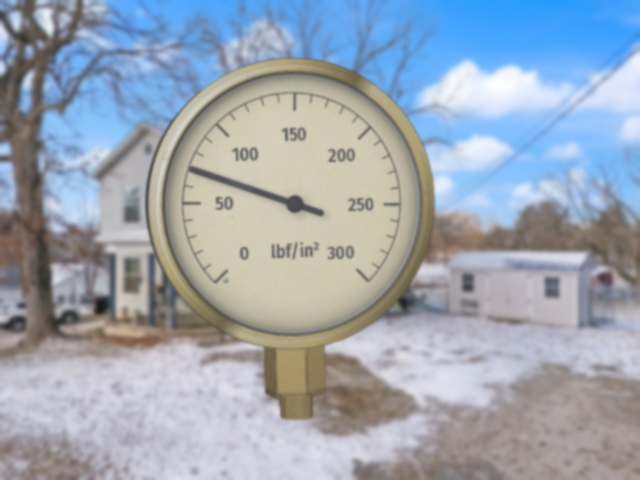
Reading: 70 psi
